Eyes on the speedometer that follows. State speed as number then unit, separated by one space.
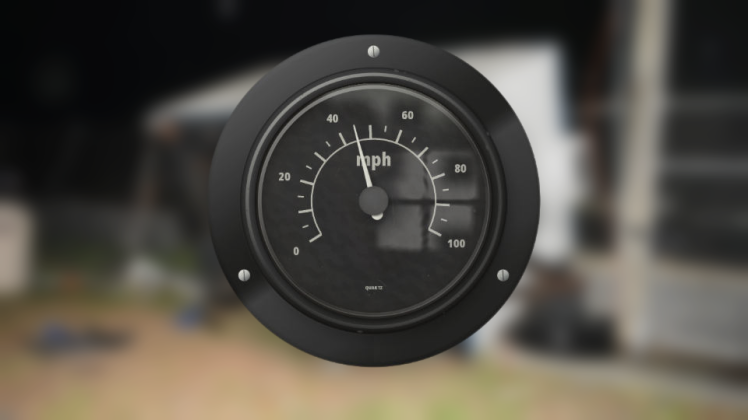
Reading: 45 mph
